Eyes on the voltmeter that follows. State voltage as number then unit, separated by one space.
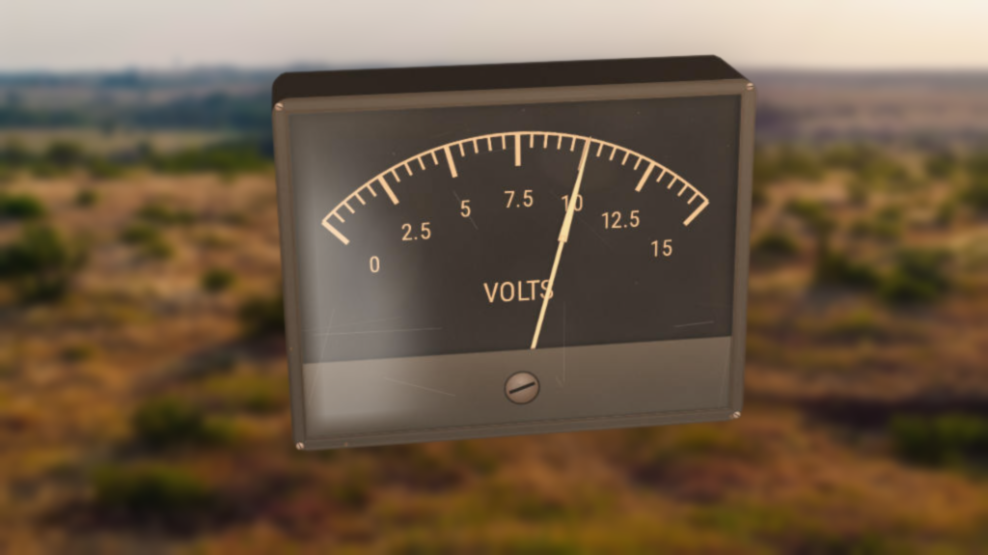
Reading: 10 V
